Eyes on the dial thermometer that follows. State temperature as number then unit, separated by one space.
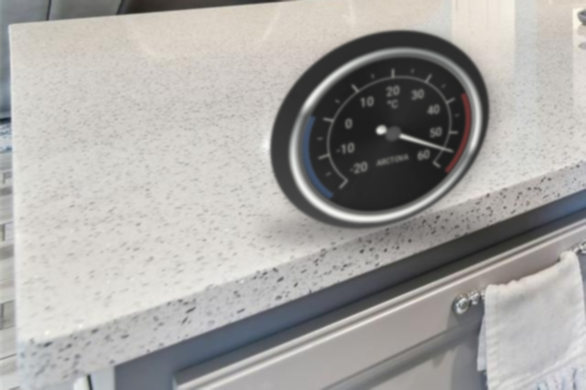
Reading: 55 °C
